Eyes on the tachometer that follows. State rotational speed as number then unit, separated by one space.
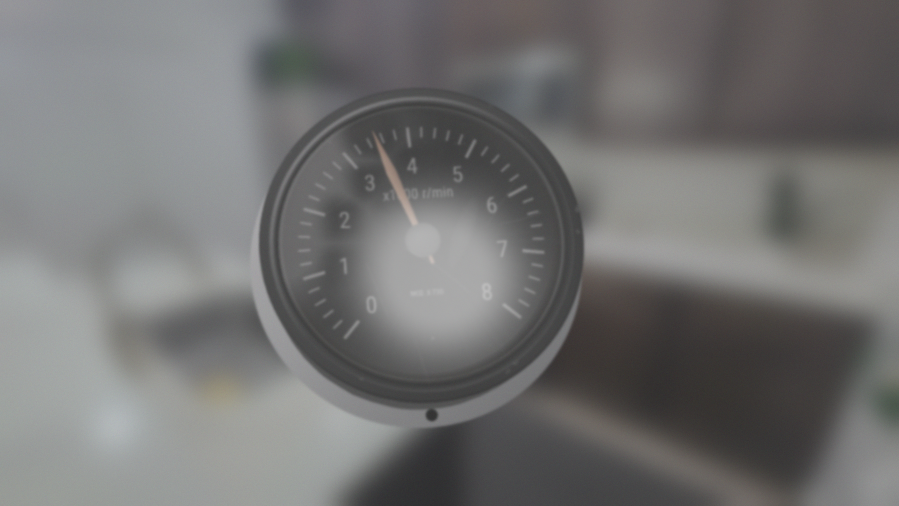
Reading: 3500 rpm
